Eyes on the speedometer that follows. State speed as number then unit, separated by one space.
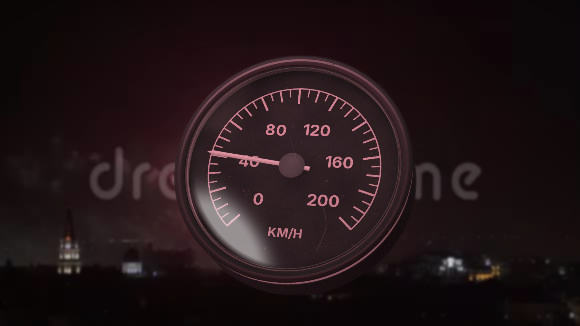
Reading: 40 km/h
